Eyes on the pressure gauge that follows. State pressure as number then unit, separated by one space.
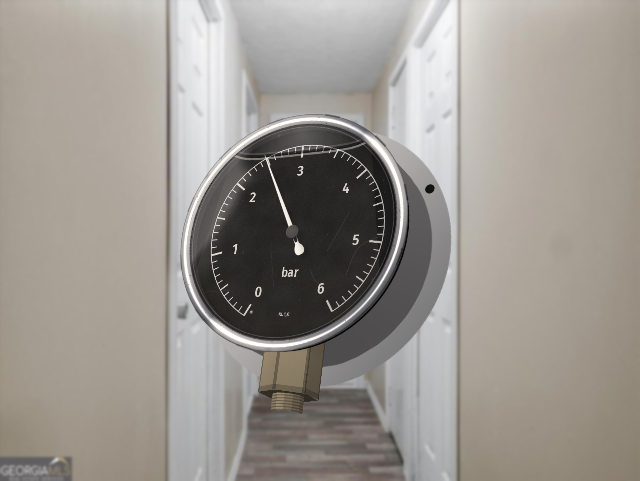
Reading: 2.5 bar
